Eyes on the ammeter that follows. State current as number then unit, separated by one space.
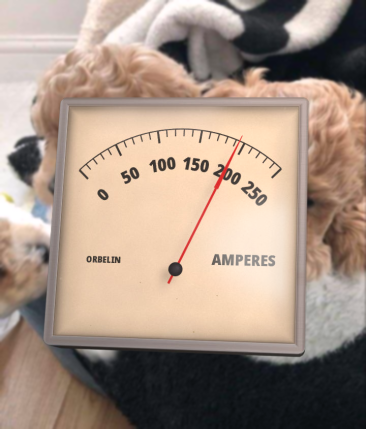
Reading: 195 A
